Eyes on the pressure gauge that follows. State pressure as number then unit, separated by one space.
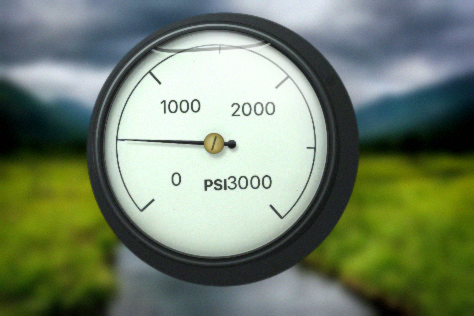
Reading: 500 psi
